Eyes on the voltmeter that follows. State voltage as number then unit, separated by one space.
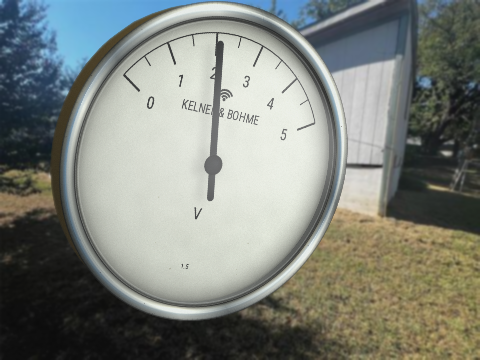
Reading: 2 V
